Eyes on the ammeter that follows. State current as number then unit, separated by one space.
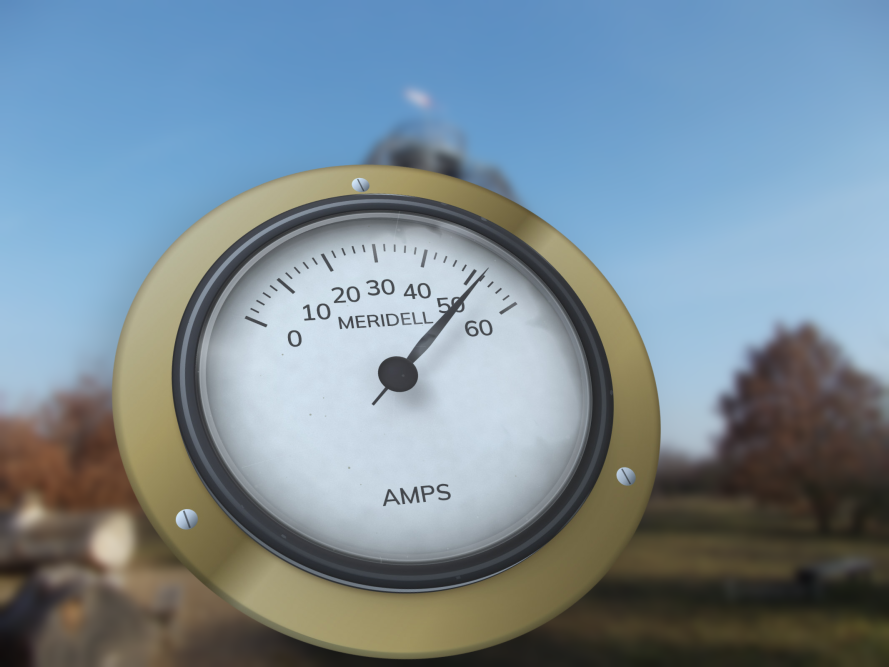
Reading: 52 A
